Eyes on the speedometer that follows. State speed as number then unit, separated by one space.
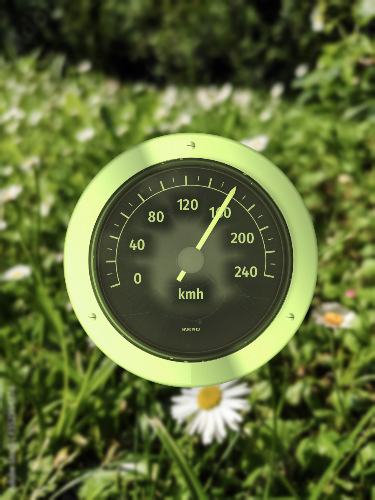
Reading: 160 km/h
